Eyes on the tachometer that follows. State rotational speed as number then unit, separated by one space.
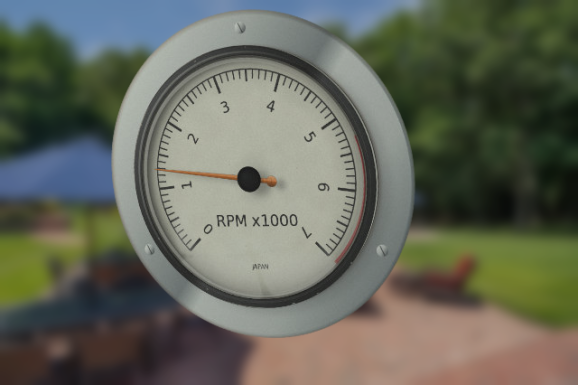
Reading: 1300 rpm
